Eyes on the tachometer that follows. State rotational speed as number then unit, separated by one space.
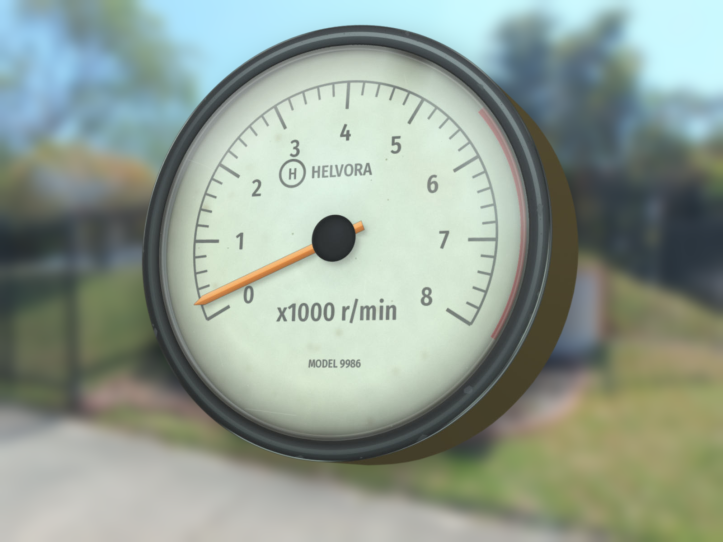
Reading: 200 rpm
